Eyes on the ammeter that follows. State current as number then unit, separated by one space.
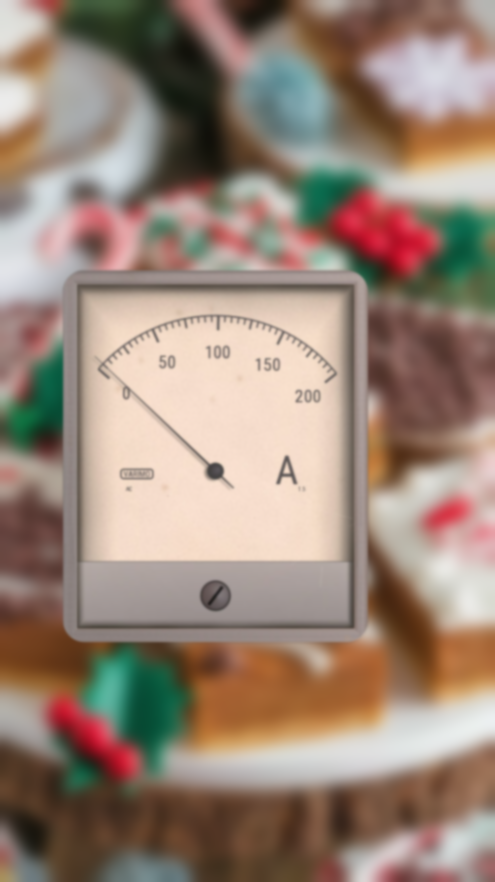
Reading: 5 A
